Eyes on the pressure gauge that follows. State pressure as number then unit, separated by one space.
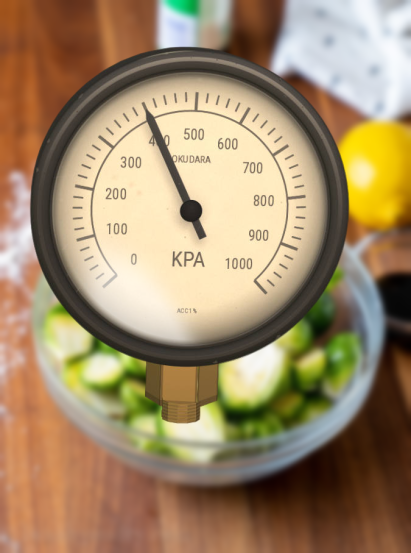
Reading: 400 kPa
